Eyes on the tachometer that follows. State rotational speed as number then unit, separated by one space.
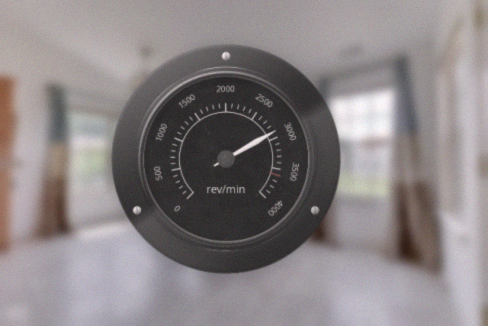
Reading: 2900 rpm
